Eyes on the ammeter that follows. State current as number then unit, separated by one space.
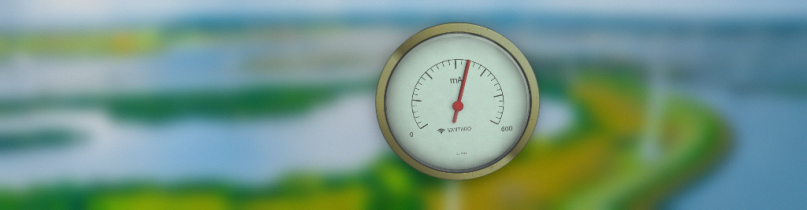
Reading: 340 mA
